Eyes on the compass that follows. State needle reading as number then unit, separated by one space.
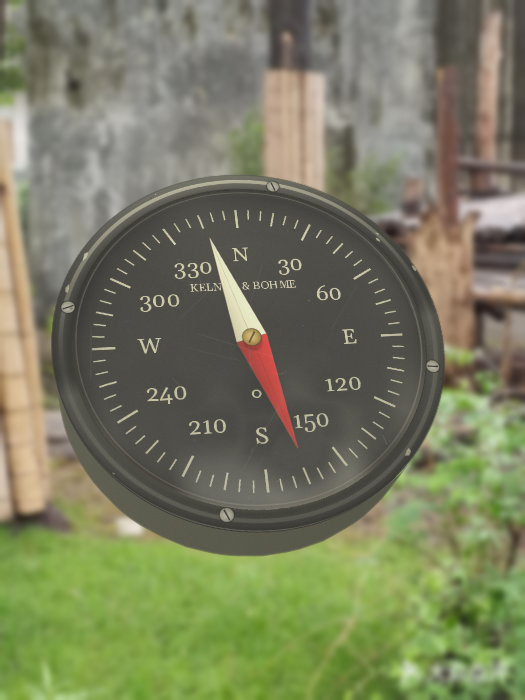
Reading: 165 °
